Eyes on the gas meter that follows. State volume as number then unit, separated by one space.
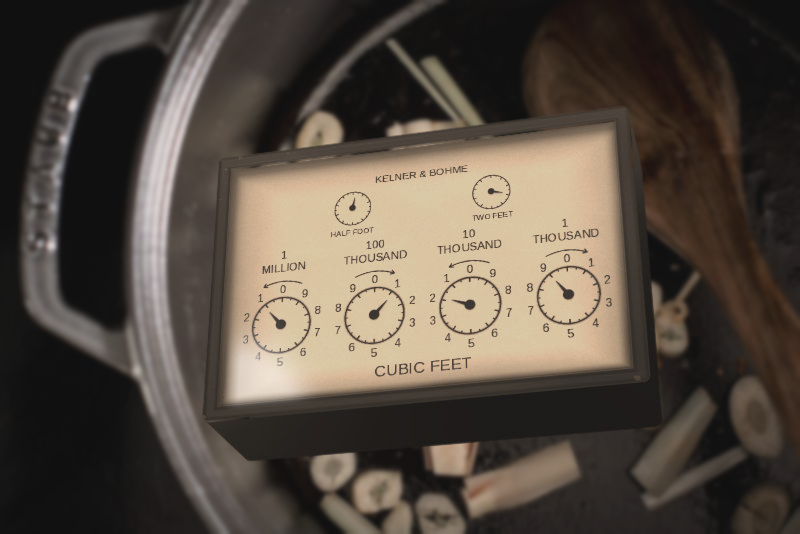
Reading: 111900 ft³
